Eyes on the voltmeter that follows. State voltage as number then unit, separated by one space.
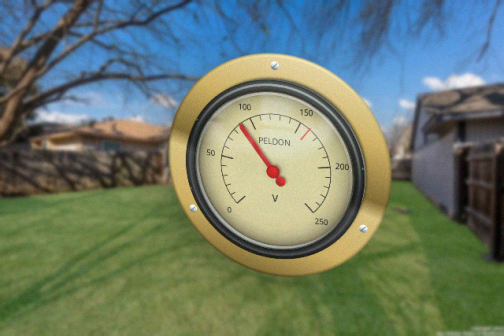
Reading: 90 V
